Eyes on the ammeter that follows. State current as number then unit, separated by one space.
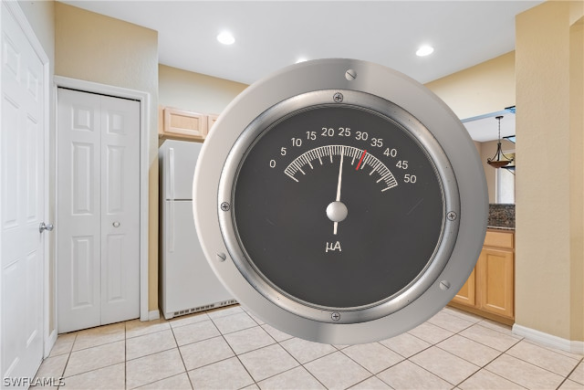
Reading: 25 µA
